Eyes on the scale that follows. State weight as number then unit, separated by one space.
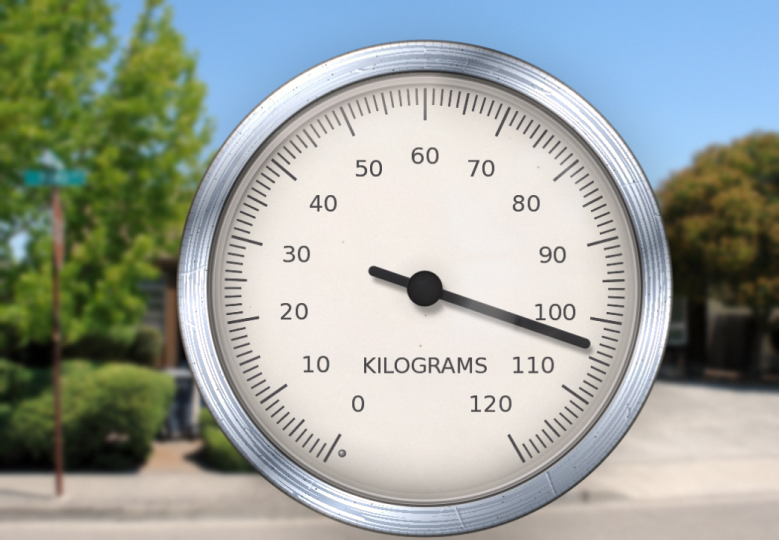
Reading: 103.5 kg
